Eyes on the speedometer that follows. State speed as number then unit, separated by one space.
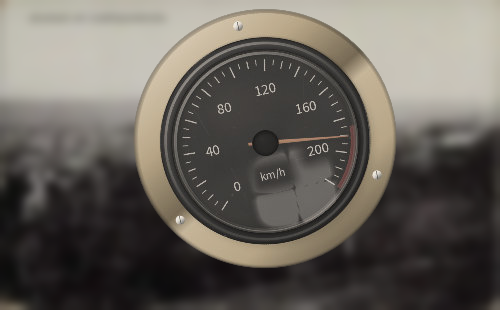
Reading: 190 km/h
